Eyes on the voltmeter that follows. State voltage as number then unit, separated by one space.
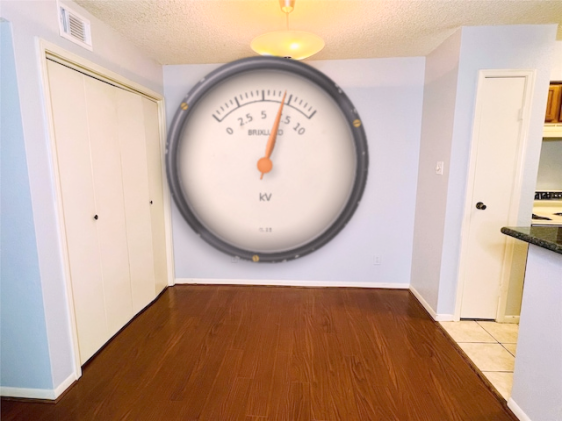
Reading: 7 kV
